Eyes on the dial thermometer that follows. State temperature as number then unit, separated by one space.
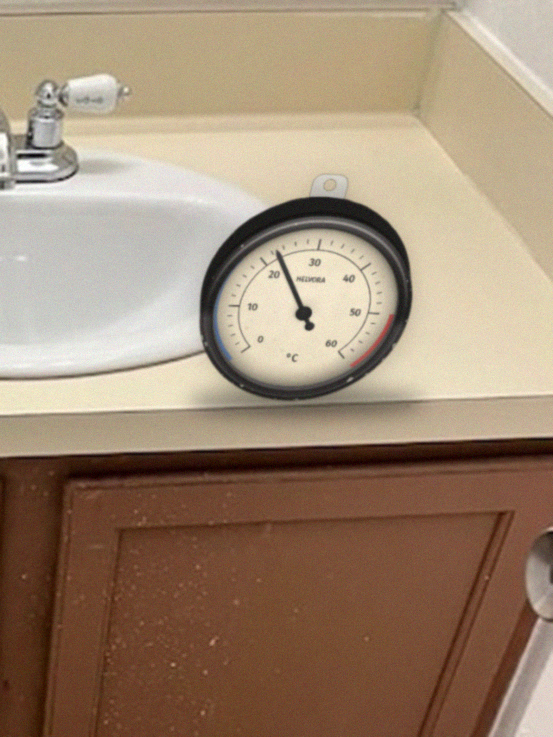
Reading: 23 °C
